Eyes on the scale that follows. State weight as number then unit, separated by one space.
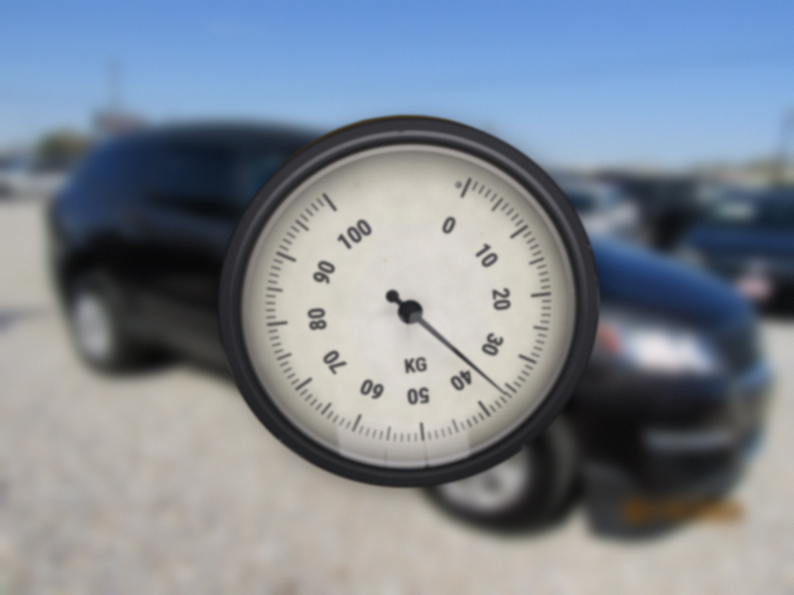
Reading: 36 kg
